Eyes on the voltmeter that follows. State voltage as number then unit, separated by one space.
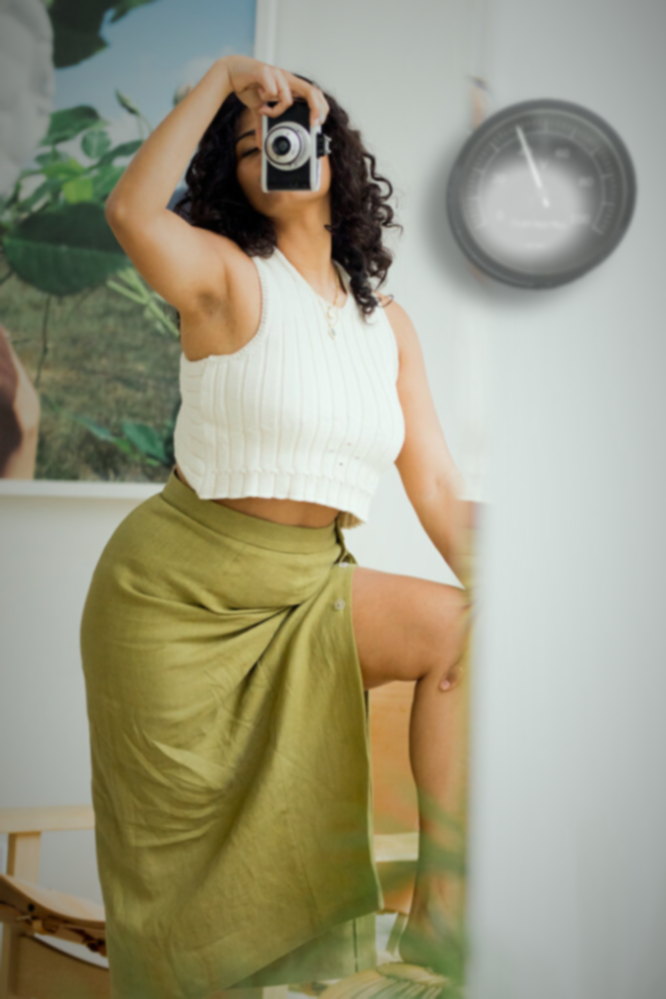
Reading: 40 V
